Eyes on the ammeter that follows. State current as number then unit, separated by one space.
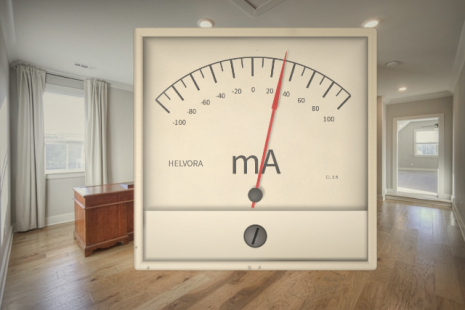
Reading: 30 mA
